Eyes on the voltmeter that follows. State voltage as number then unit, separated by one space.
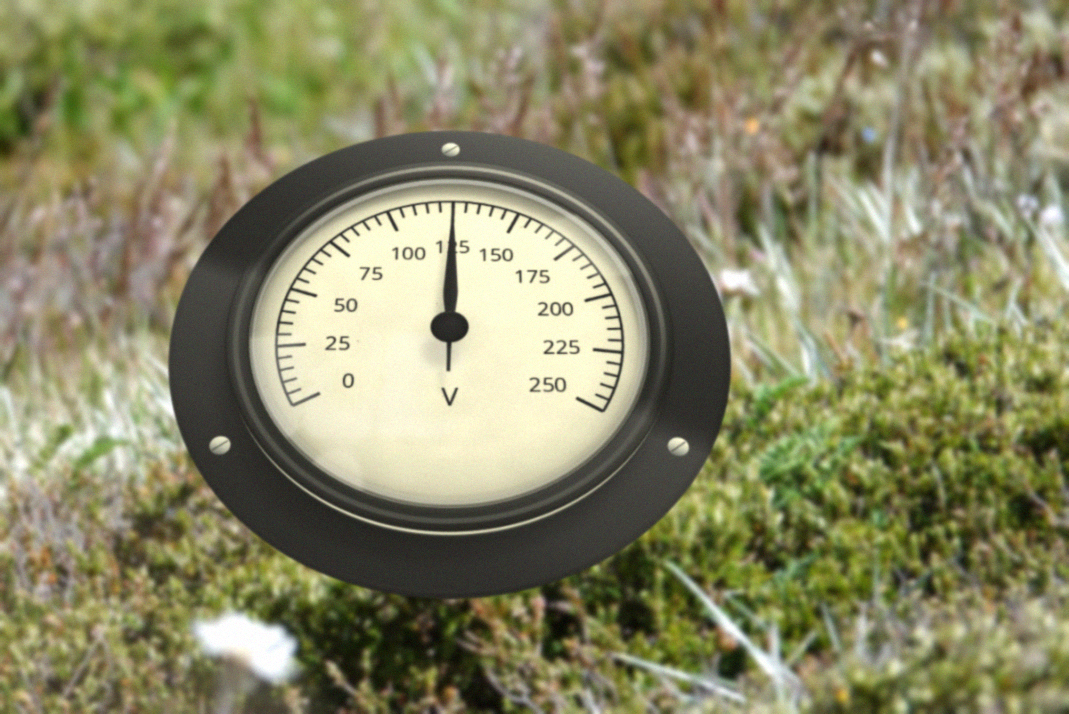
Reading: 125 V
